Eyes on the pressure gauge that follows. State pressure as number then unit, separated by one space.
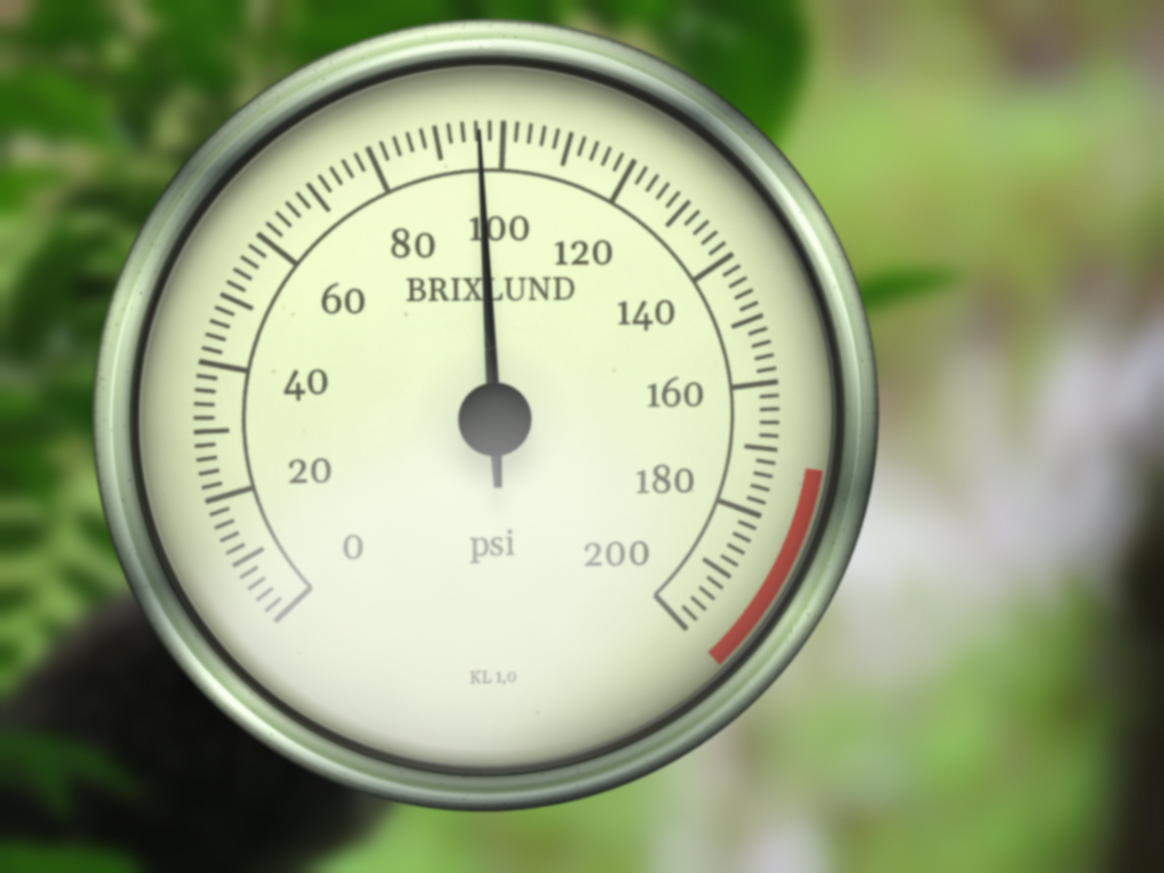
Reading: 96 psi
